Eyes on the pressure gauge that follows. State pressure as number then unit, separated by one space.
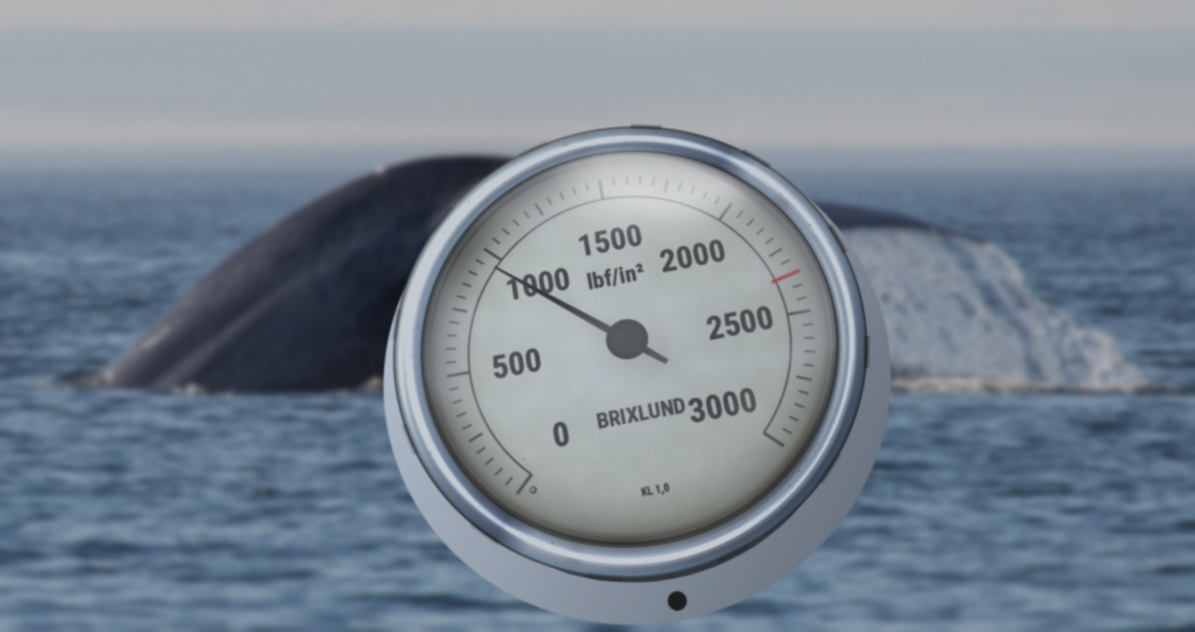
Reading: 950 psi
